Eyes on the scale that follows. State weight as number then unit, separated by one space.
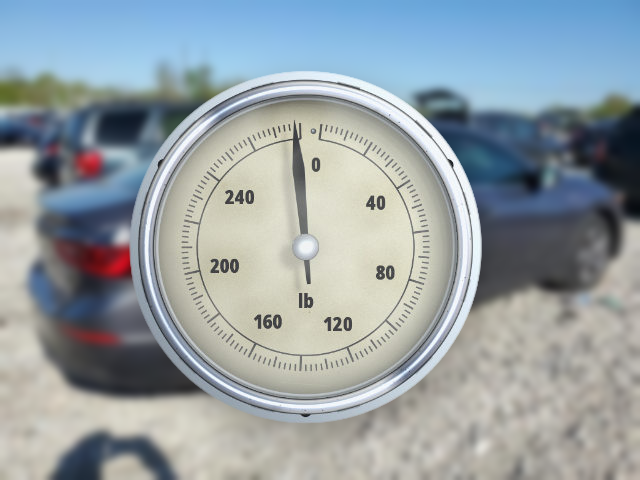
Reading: 278 lb
